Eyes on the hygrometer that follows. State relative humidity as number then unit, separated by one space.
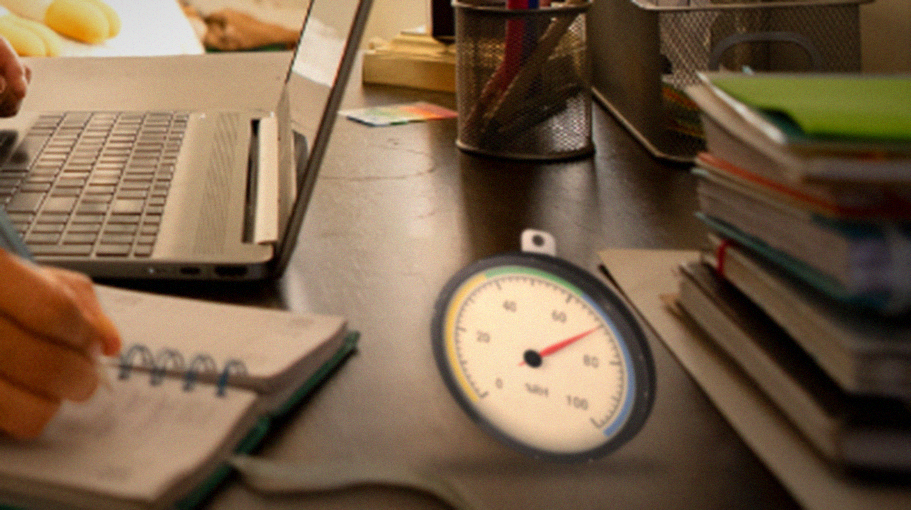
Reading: 70 %
